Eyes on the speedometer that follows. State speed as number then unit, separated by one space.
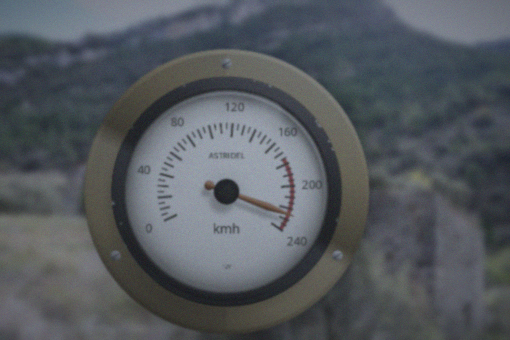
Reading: 225 km/h
